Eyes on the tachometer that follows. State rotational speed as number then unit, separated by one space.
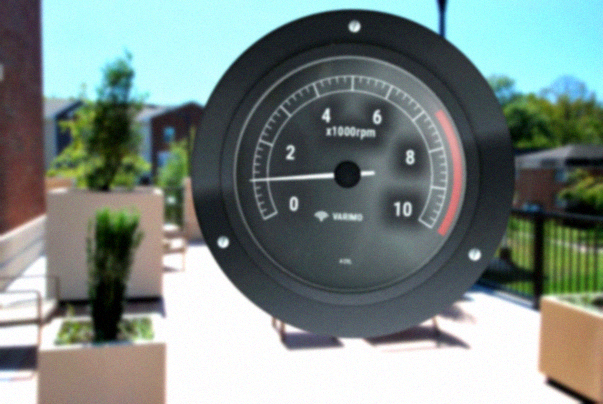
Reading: 1000 rpm
